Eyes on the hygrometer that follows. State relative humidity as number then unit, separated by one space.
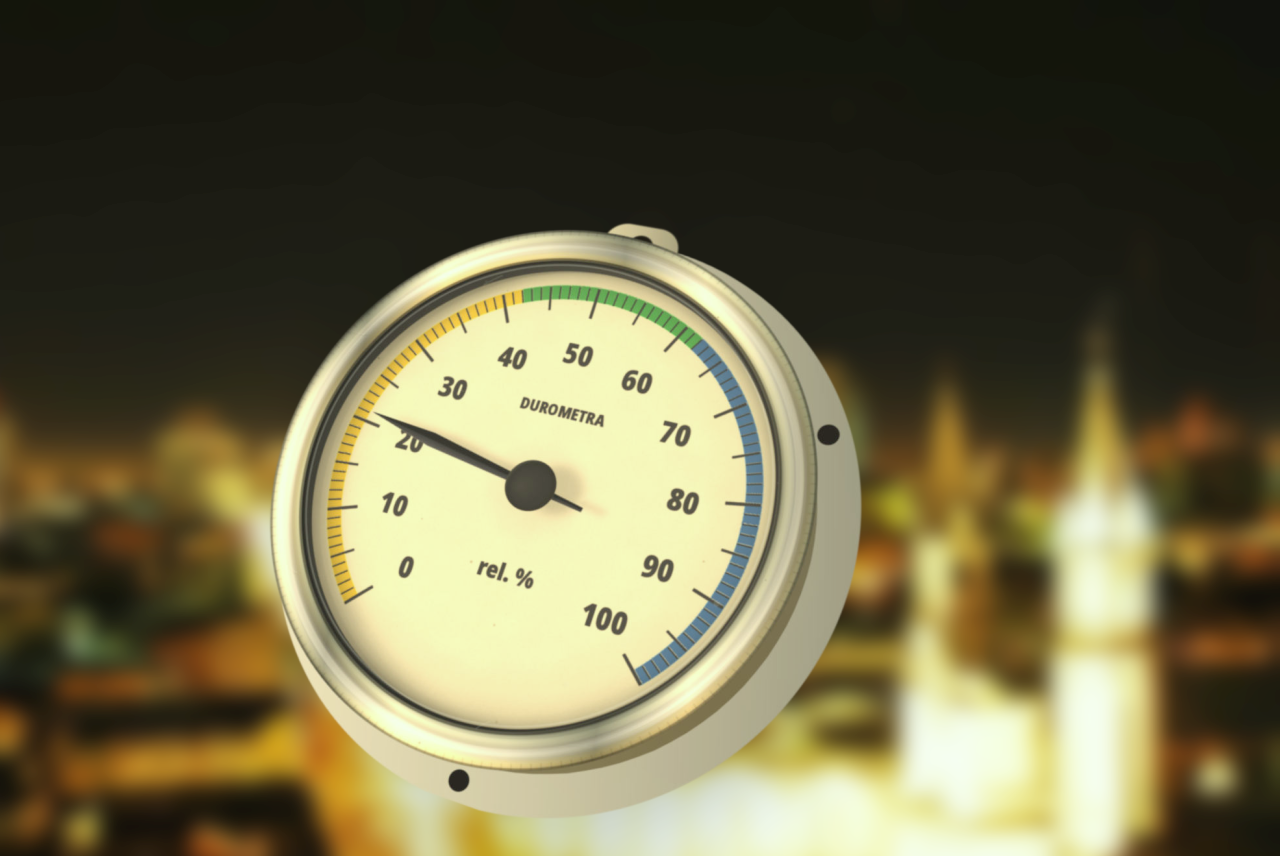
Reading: 21 %
